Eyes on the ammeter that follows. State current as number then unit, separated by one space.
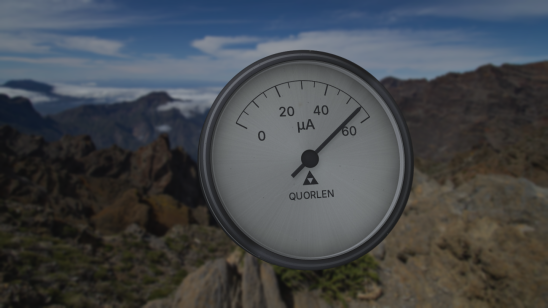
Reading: 55 µA
